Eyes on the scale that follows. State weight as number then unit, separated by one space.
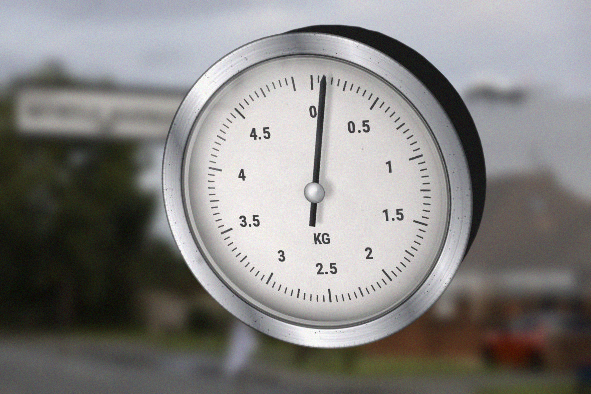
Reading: 0.1 kg
